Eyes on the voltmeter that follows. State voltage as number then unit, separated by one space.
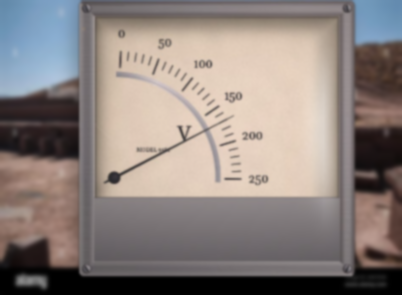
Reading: 170 V
